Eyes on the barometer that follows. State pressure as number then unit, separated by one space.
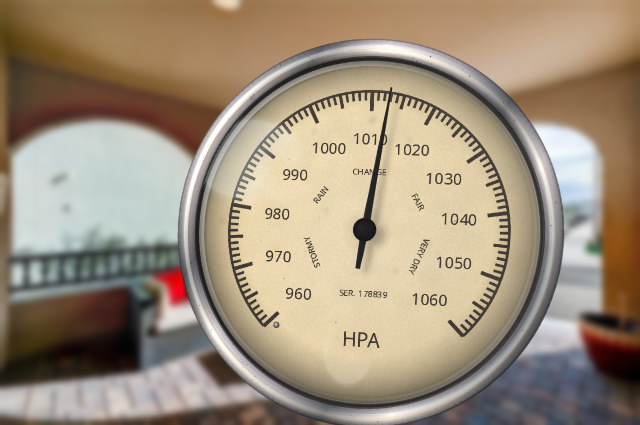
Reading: 1013 hPa
